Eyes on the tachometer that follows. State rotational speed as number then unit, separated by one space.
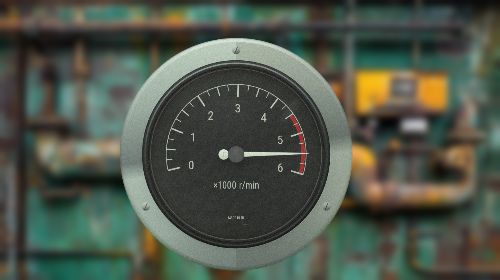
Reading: 5500 rpm
